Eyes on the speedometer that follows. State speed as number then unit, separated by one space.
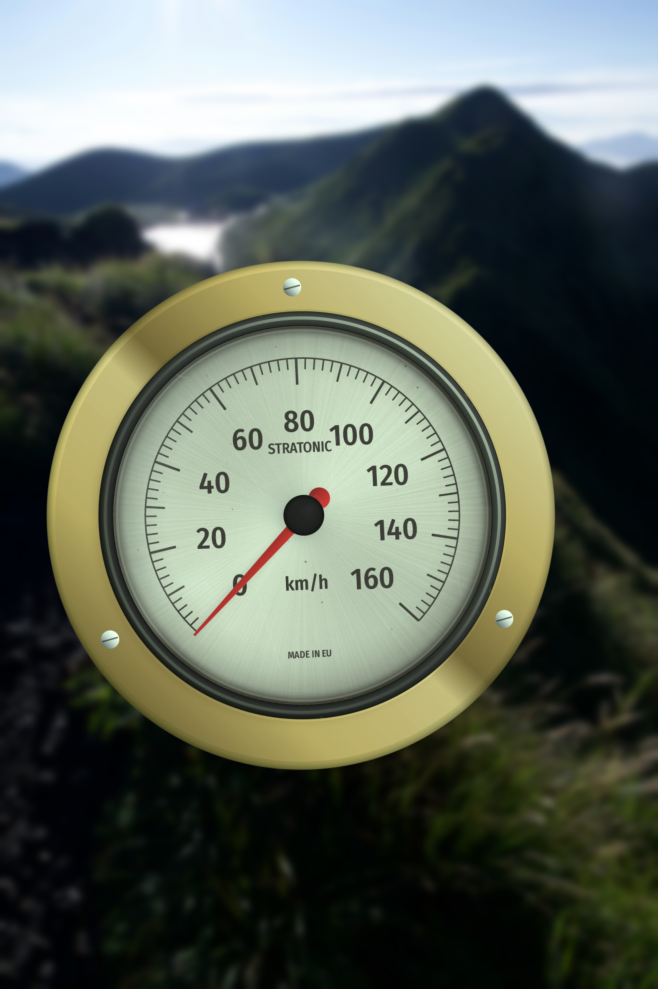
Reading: 0 km/h
